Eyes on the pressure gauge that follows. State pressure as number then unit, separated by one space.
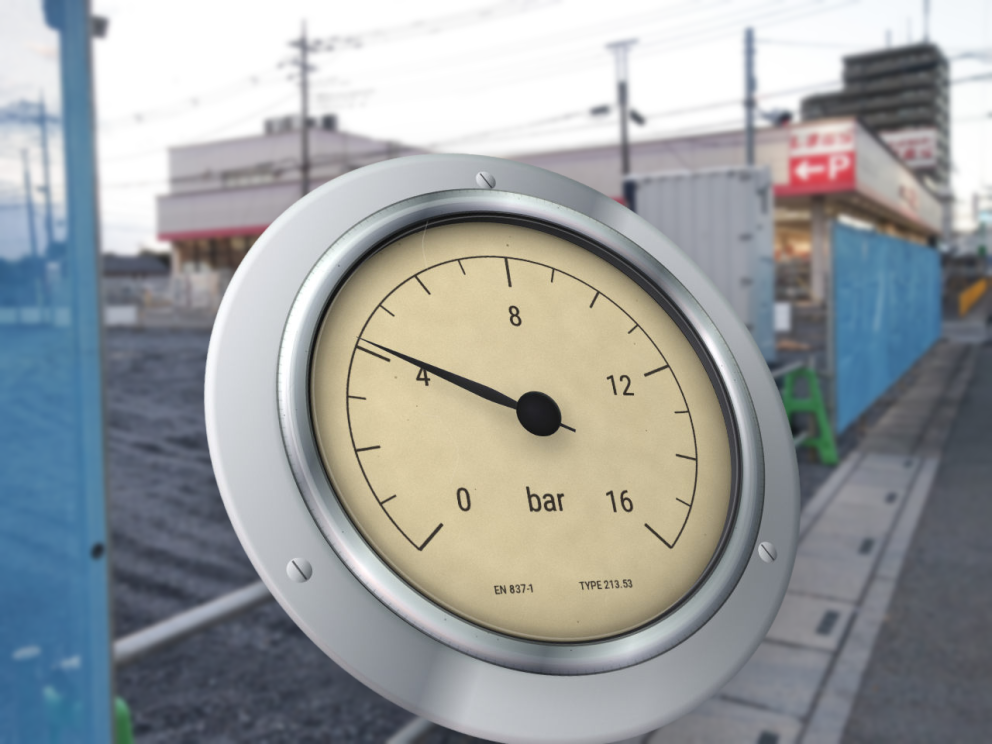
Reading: 4 bar
